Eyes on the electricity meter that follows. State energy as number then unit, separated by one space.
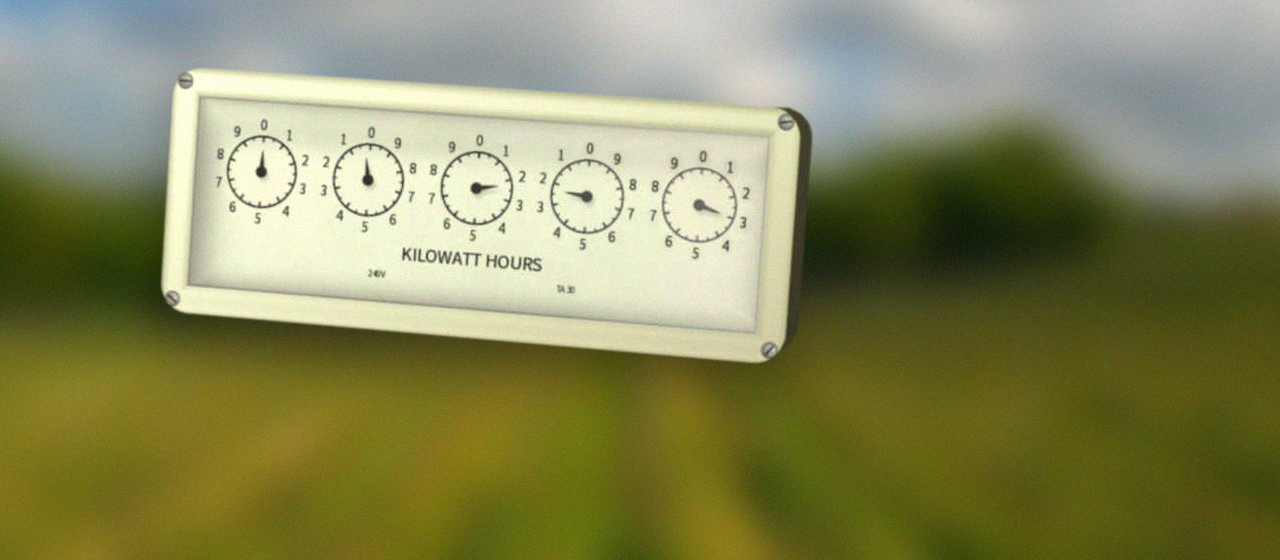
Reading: 223 kWh
